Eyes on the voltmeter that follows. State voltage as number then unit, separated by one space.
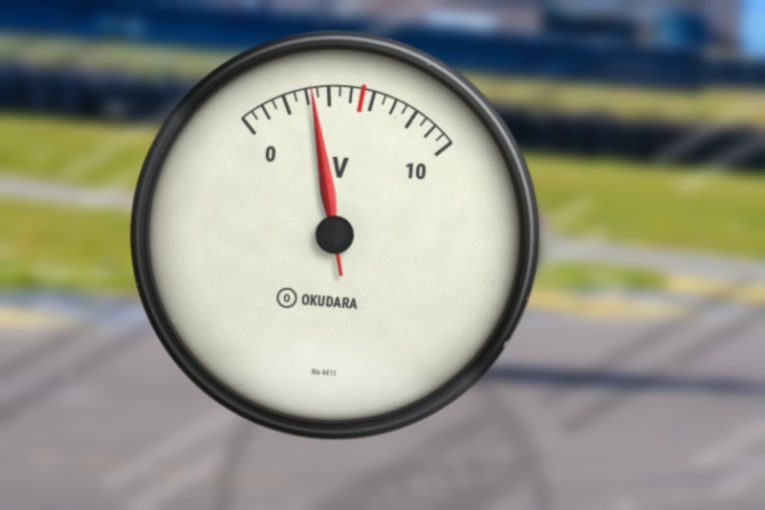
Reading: 3.25 V
